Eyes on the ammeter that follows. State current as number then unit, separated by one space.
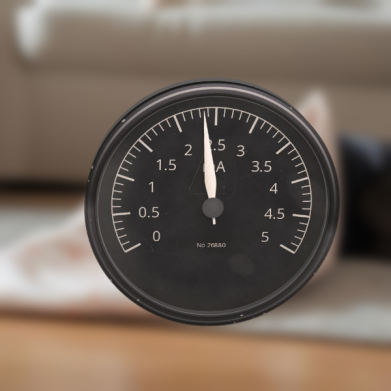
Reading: 2.35 mA
